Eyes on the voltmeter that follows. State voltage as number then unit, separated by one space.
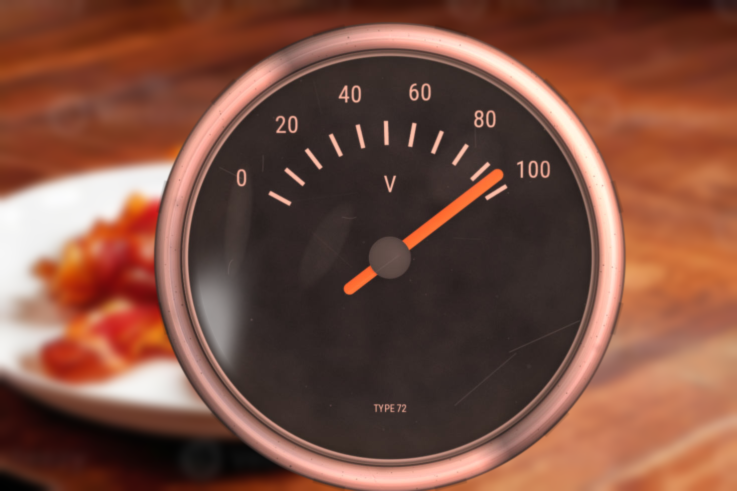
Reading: 95 V
